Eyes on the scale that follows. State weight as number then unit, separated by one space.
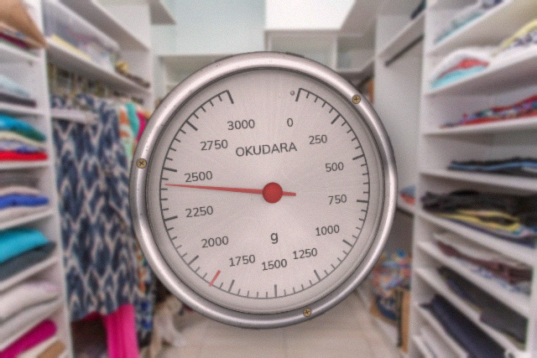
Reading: 2425 g
